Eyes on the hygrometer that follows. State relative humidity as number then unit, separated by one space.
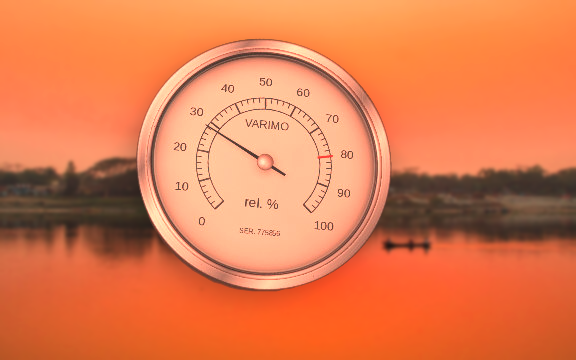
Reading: 28 %
